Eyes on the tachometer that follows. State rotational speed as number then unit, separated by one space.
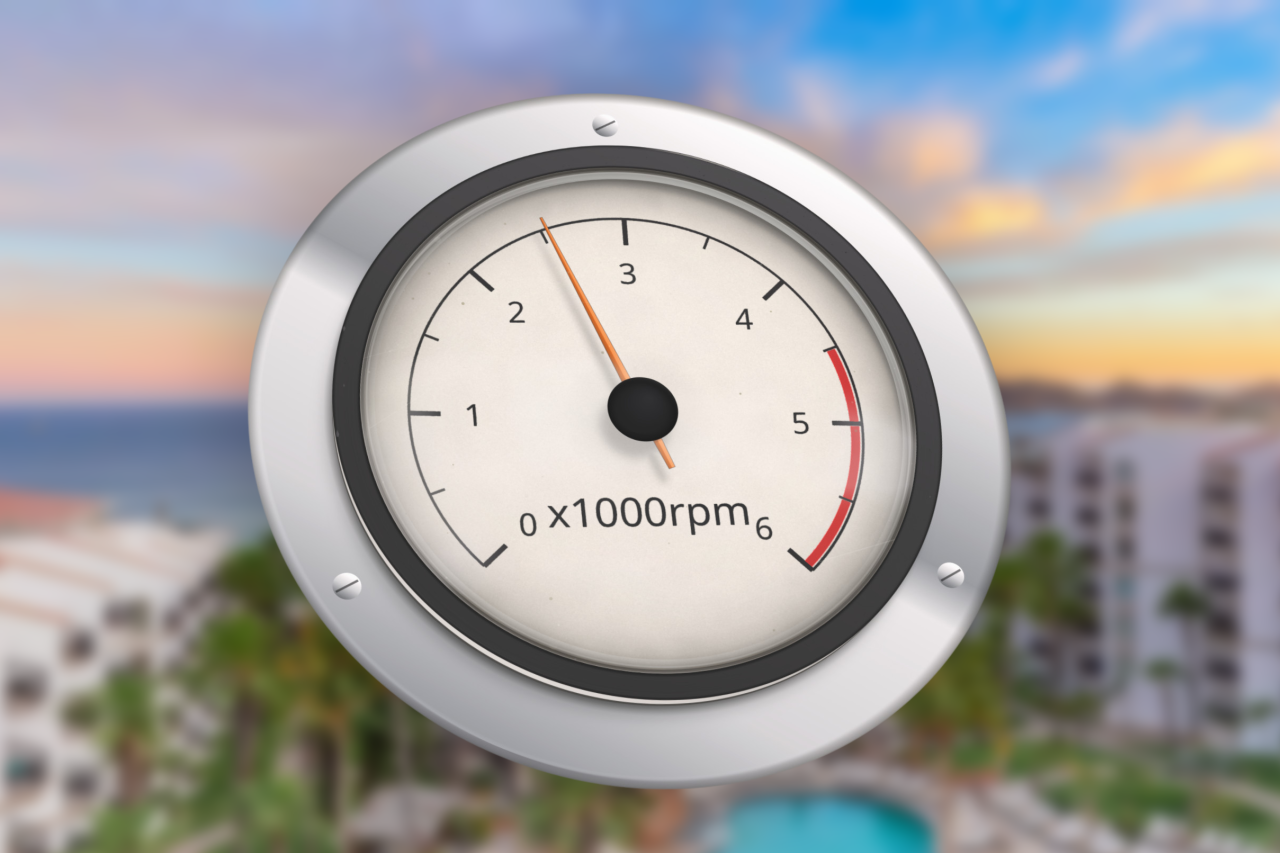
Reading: 2500 rpm
